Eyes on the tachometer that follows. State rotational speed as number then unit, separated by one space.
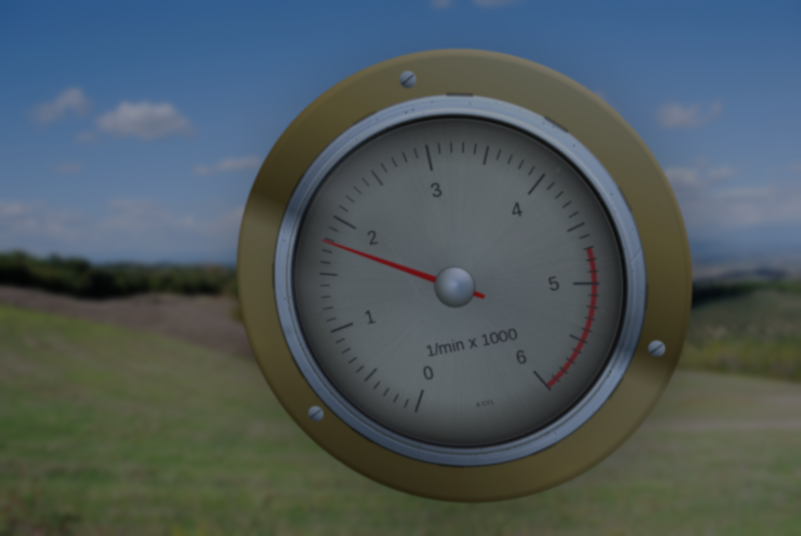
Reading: 1800 rpm
